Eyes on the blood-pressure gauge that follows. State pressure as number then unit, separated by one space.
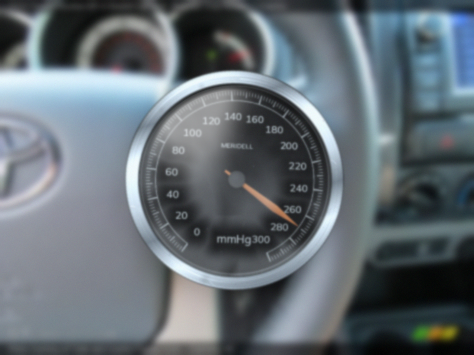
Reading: 270 mmHg
